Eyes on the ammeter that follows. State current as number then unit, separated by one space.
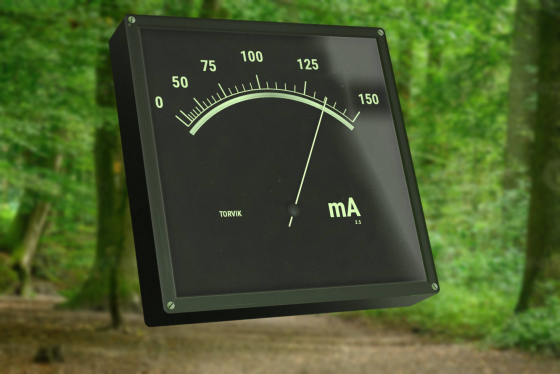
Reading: 135 mA
